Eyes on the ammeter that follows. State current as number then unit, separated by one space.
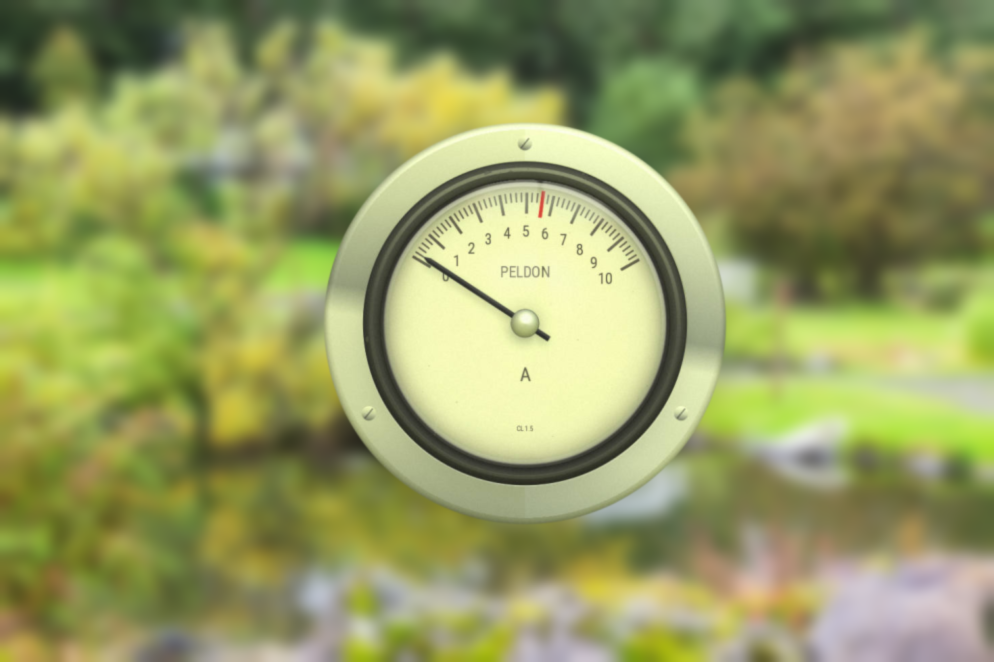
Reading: 0.2 A
